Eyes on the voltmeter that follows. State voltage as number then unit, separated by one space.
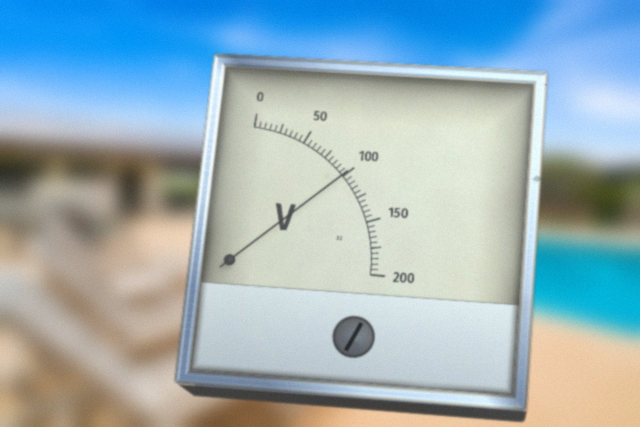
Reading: 100 V
